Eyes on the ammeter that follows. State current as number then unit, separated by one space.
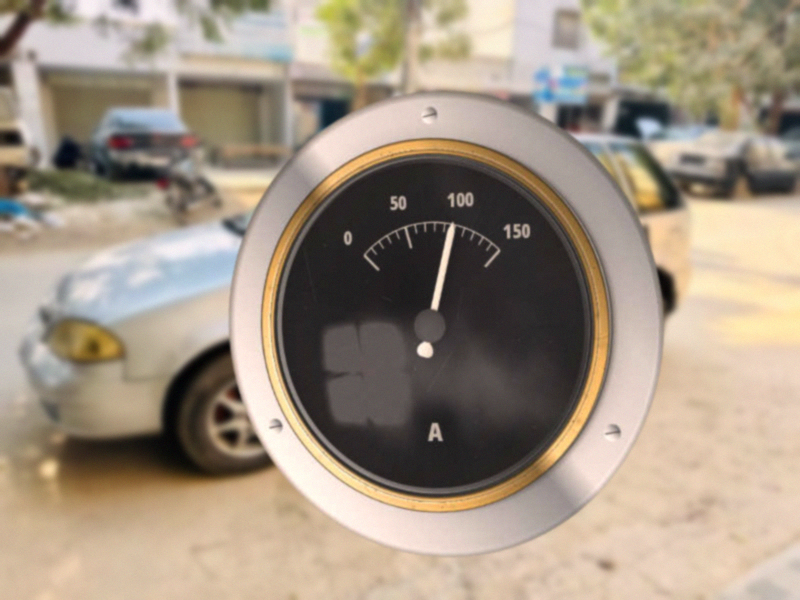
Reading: 100 A
